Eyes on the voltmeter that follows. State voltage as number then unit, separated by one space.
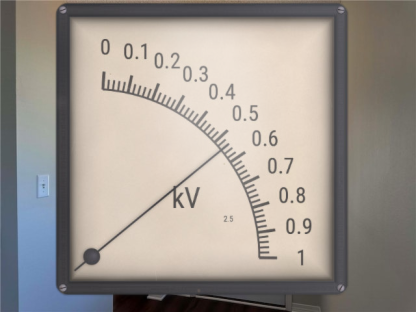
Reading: 0.54 kV
